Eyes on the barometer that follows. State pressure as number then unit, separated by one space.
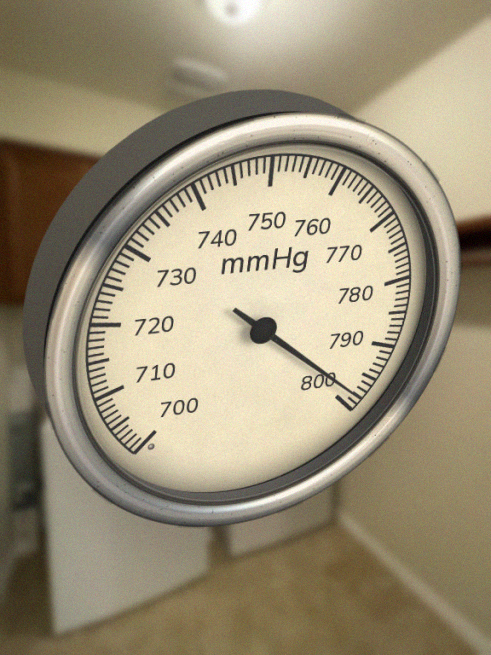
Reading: 798 mmHg
